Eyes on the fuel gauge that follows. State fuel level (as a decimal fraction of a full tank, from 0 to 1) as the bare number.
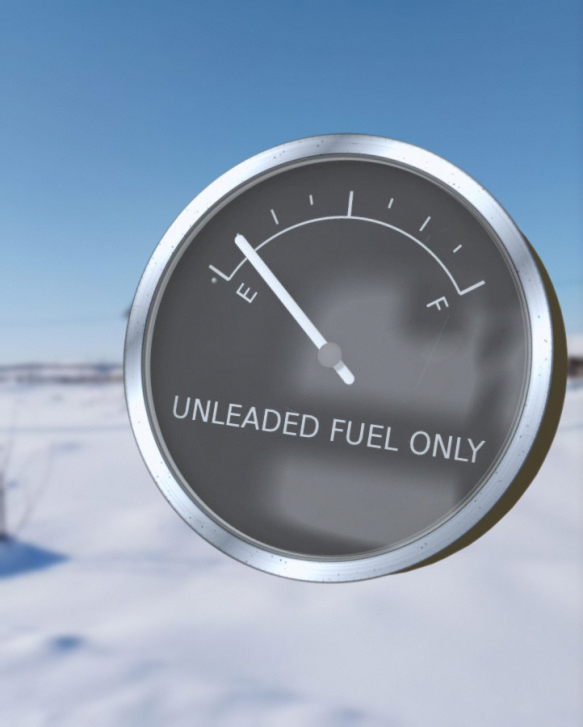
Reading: 0.125
